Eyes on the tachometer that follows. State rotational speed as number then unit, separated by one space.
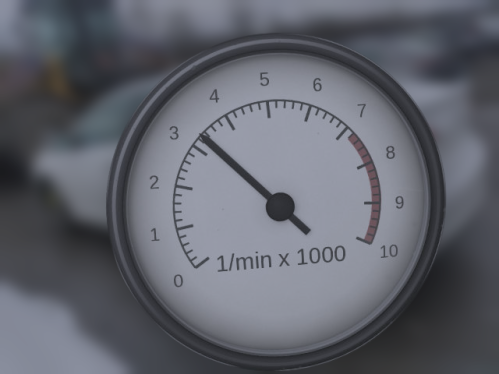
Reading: 3300 rpm
